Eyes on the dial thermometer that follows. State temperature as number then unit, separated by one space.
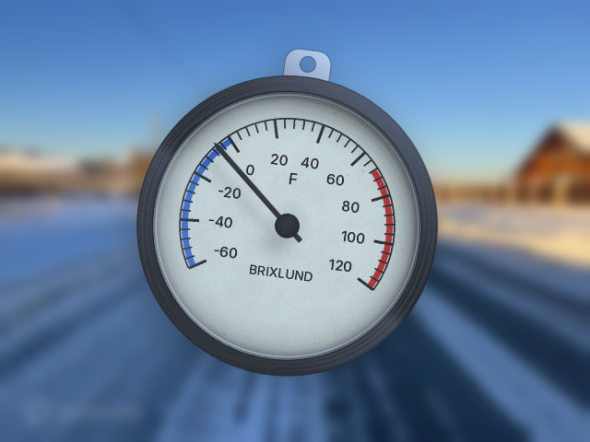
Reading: -6 °F
